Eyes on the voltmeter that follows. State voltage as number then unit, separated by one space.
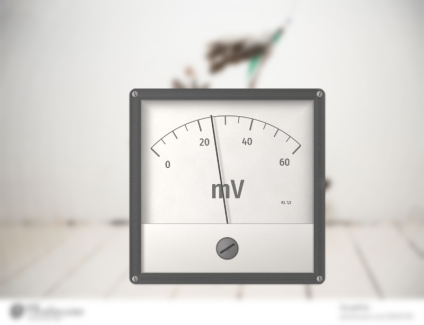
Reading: 25 mV
